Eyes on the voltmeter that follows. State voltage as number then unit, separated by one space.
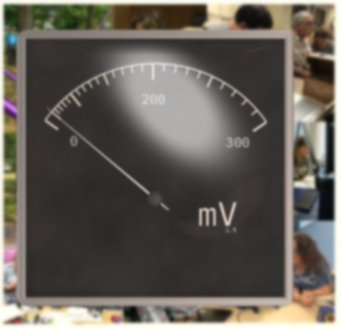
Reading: 50 mV
